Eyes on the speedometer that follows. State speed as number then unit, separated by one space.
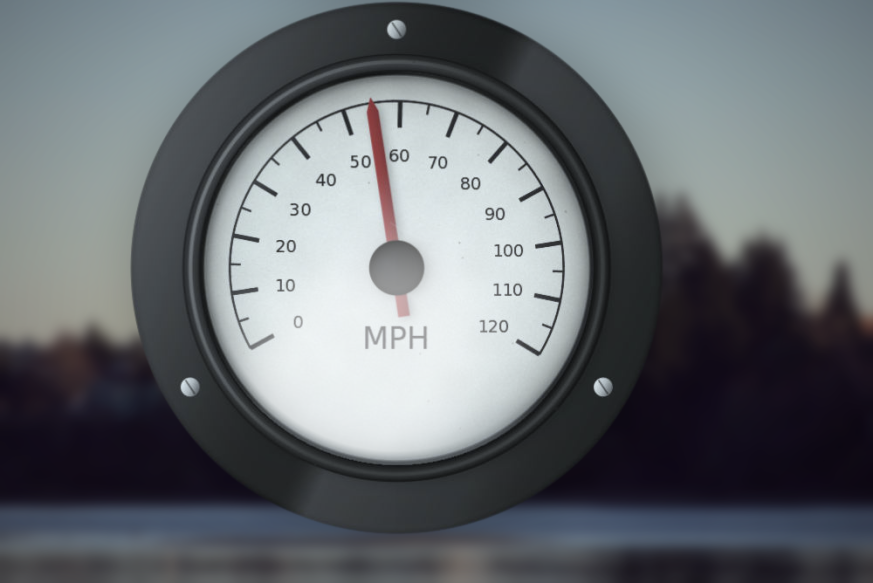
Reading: 55 mph
